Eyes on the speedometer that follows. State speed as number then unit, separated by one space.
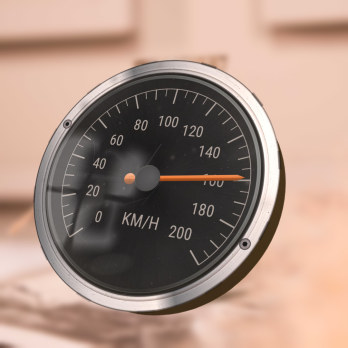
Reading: 160 km/h
